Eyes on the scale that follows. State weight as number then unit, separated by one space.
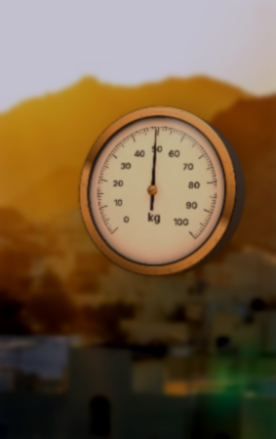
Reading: 50 kg
